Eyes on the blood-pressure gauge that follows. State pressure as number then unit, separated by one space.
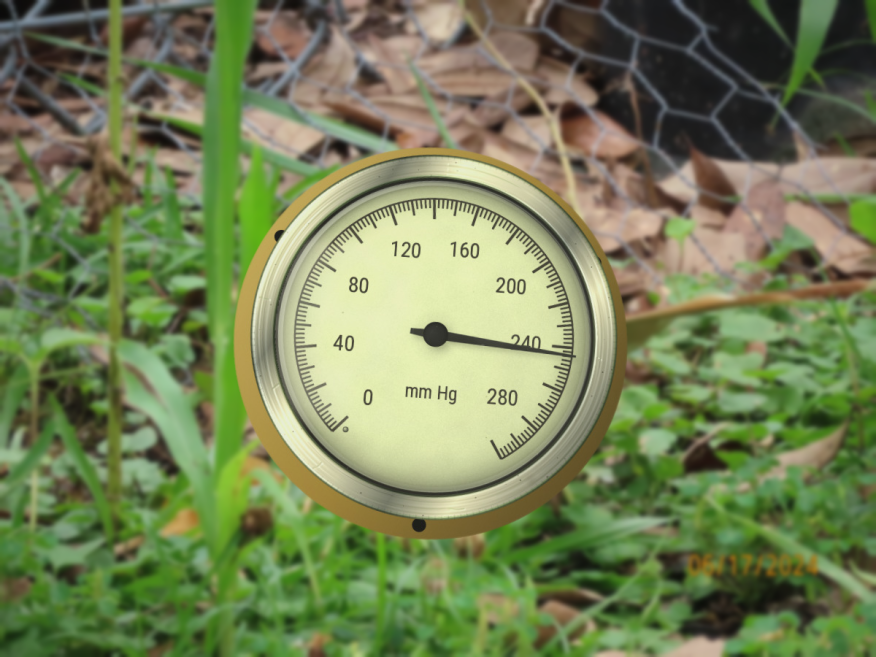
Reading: 244 mmHg
